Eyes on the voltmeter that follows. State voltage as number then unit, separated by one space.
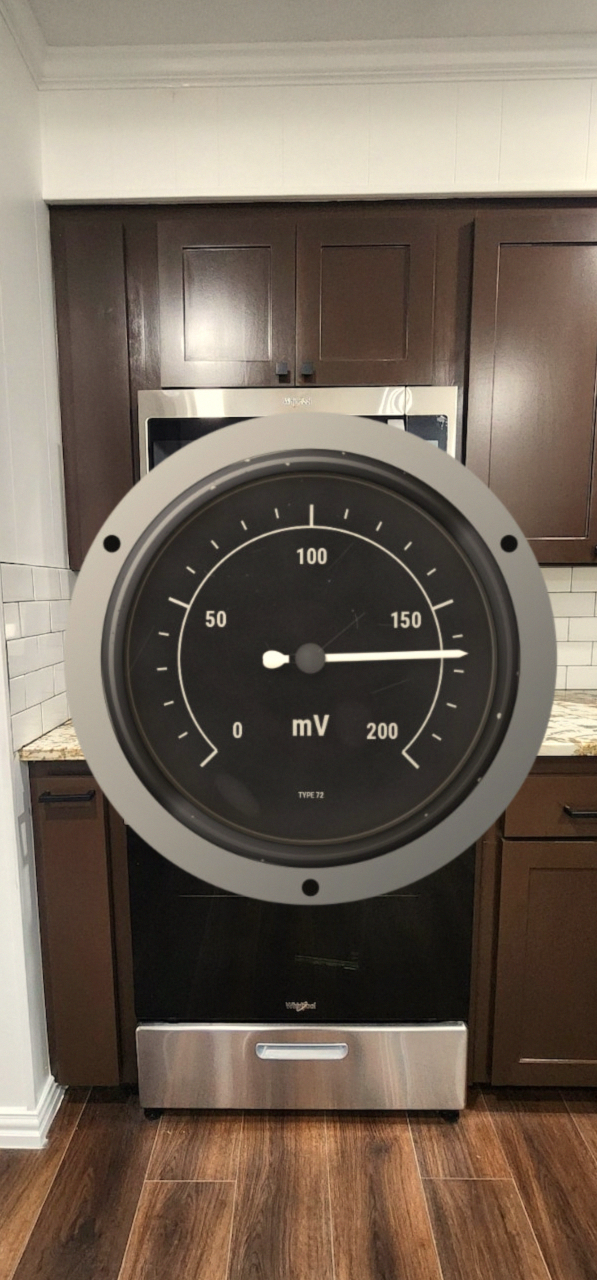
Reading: 165 mV
